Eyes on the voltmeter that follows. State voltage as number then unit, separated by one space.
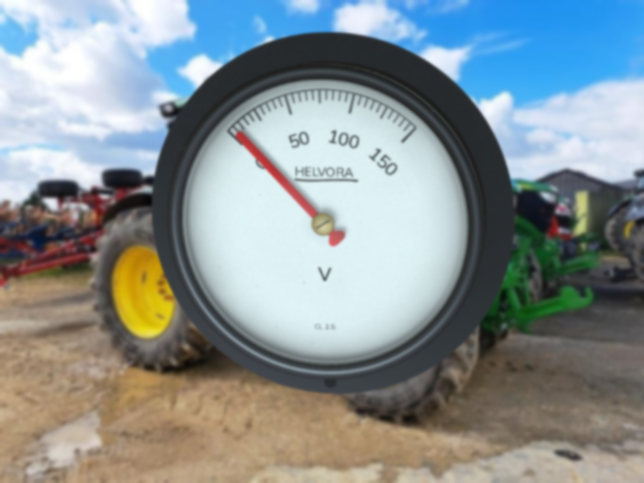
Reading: 5 V
